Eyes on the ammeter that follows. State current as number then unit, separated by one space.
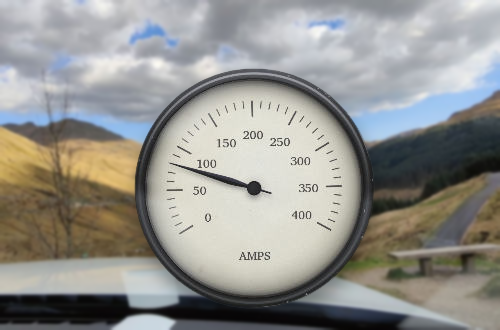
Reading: 80 A
